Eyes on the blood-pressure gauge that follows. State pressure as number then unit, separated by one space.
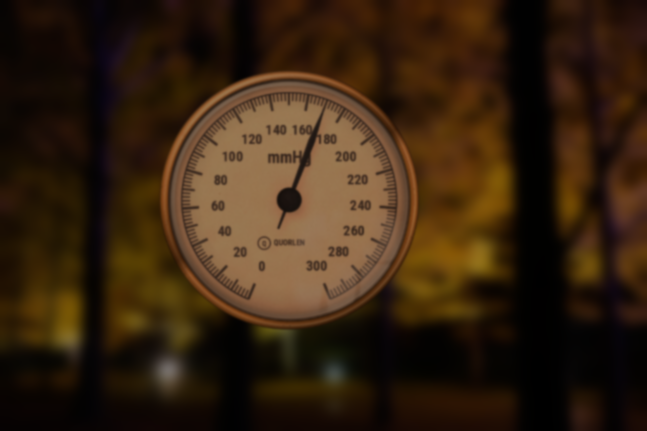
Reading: 170 mmHg
